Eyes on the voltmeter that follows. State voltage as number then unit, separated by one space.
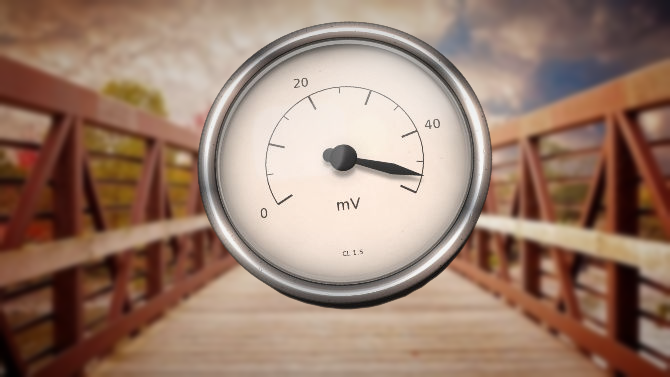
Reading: 47.5 mV
